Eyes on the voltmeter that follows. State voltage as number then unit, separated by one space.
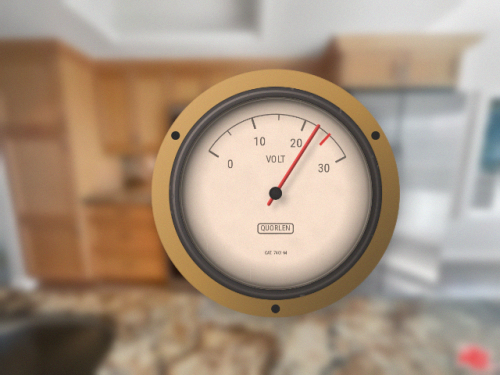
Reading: 22.5 V
